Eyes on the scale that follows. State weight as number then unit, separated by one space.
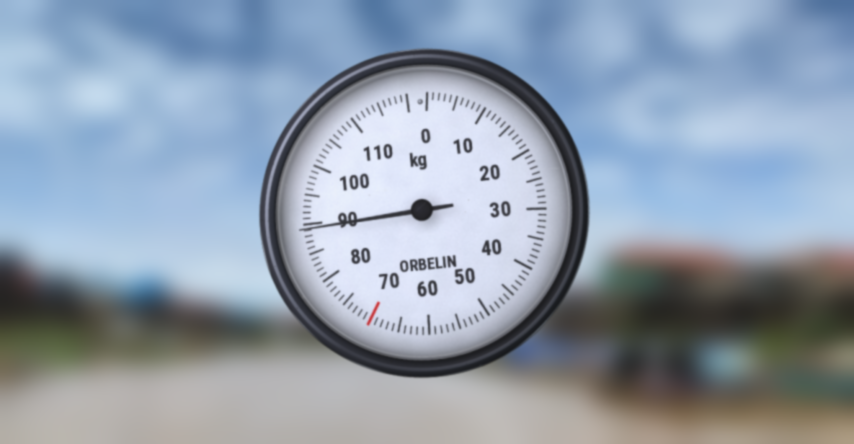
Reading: 89 kg
